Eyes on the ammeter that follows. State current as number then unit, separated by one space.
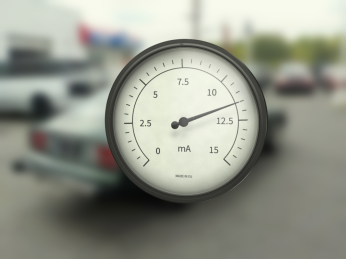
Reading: 11.5 mA
